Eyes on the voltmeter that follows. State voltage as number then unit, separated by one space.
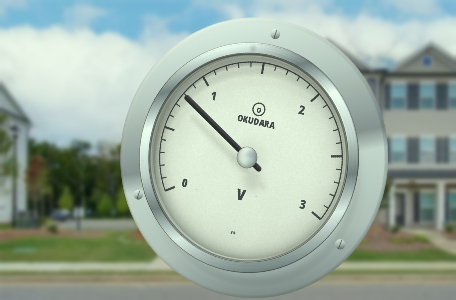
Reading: 0.8 V
